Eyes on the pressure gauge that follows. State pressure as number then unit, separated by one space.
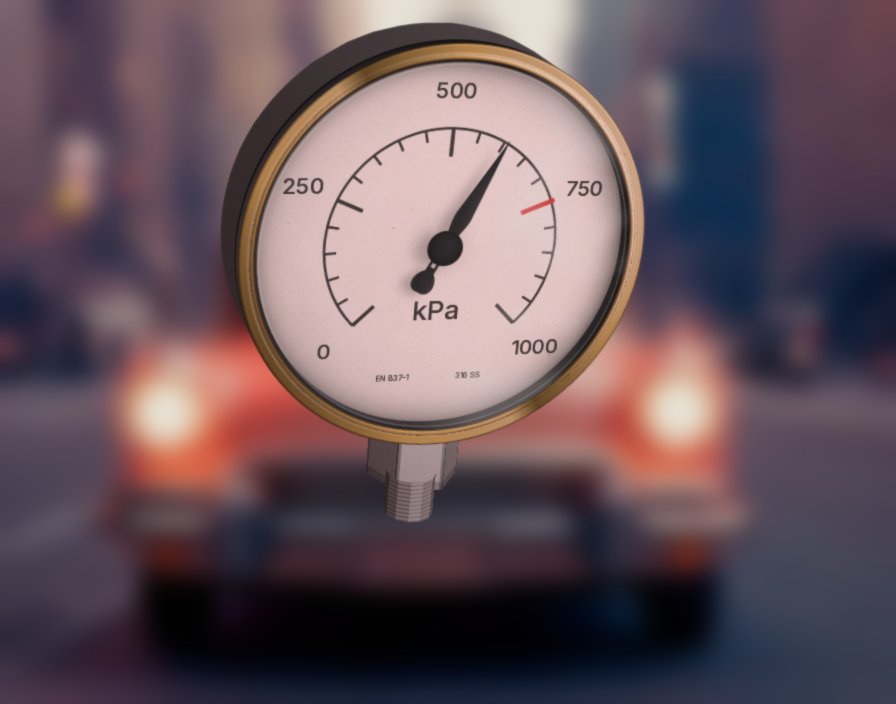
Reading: 600 kPa
